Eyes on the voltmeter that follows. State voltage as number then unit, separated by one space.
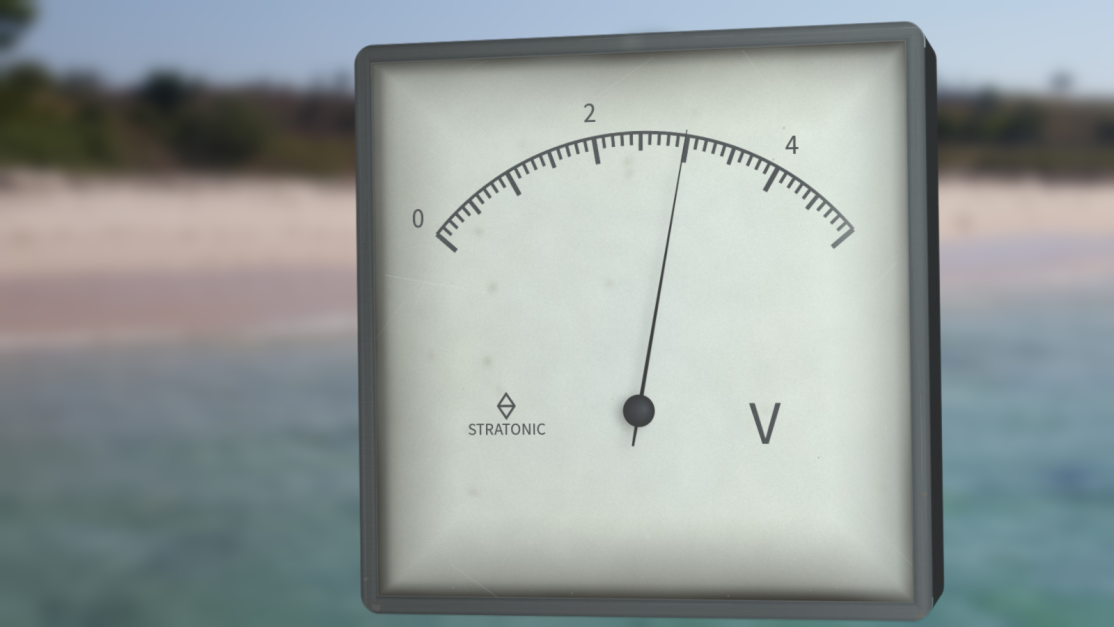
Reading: 3 V
